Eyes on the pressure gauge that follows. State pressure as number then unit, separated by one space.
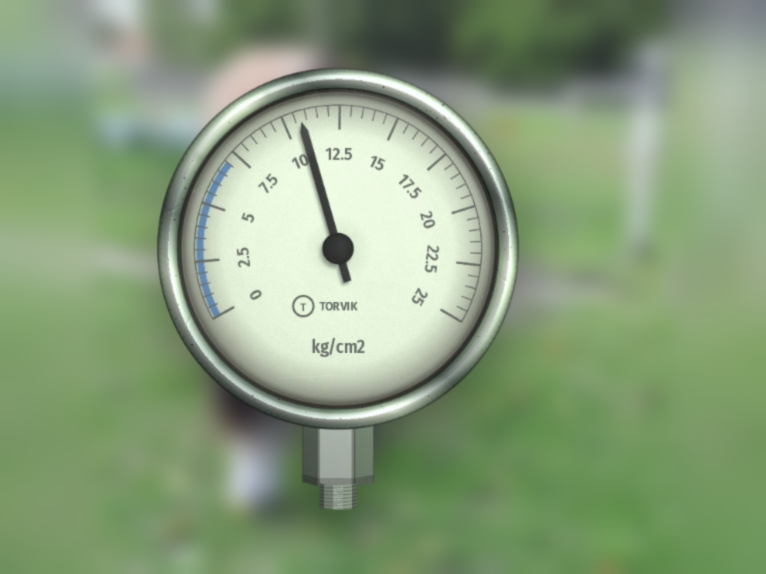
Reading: 10.75 kg/cm²
